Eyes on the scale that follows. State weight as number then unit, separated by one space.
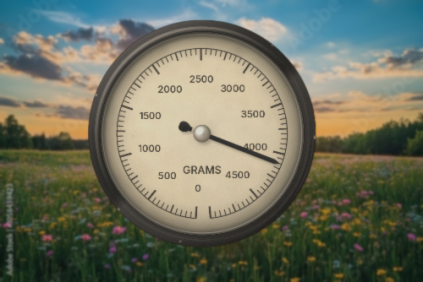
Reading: 4100 g
